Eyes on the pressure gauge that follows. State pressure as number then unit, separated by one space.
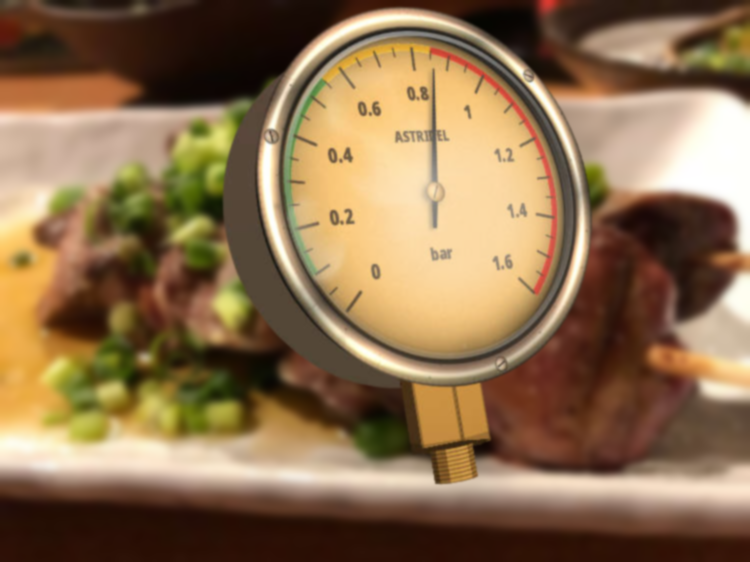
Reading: 0.85 bar
